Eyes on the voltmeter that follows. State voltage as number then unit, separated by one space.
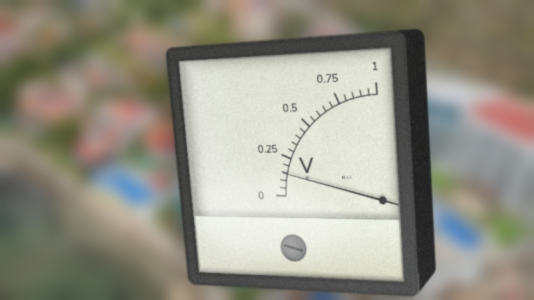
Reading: 0.15 V
